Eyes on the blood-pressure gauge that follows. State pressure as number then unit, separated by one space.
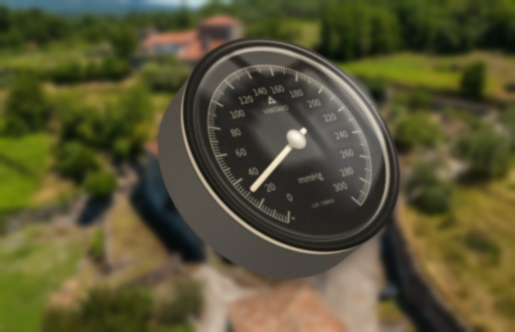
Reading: 30 mmHg
